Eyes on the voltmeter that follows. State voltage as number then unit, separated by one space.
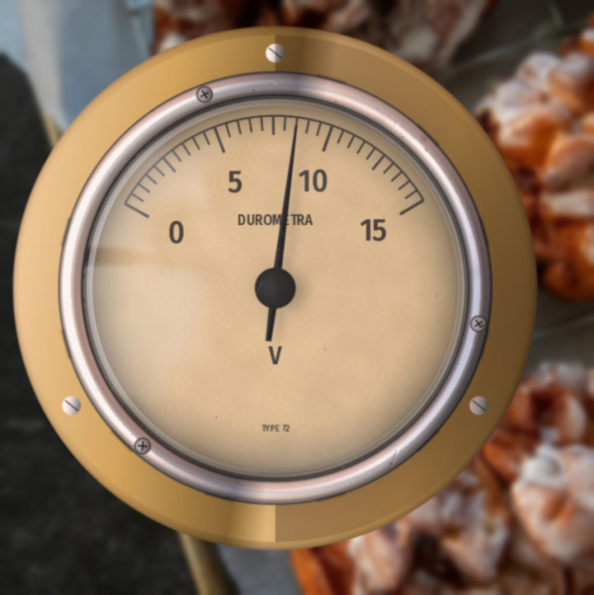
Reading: 8.5 V
